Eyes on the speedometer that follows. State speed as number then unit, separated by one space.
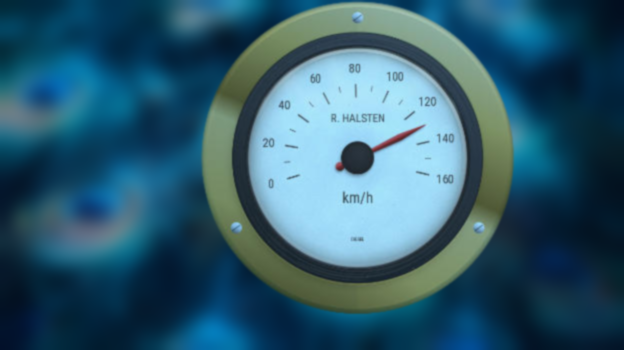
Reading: 130 km/h
